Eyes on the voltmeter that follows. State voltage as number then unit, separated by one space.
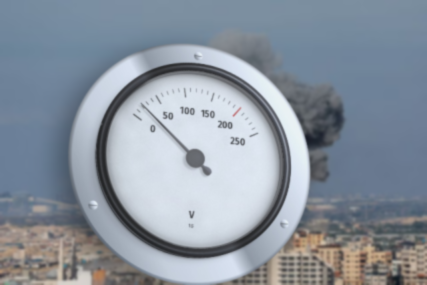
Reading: 20 V
